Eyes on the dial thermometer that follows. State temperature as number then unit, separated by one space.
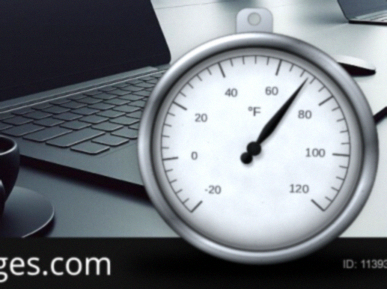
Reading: 70 °F
